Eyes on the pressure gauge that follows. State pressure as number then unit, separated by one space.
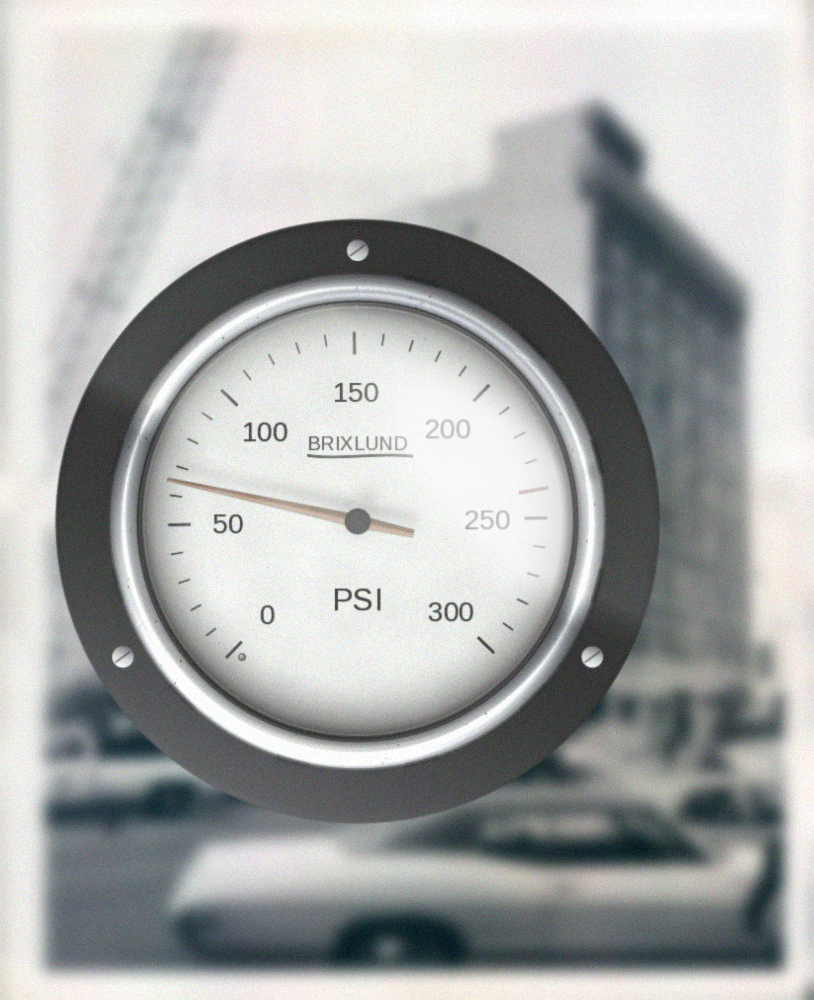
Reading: 65 psi
